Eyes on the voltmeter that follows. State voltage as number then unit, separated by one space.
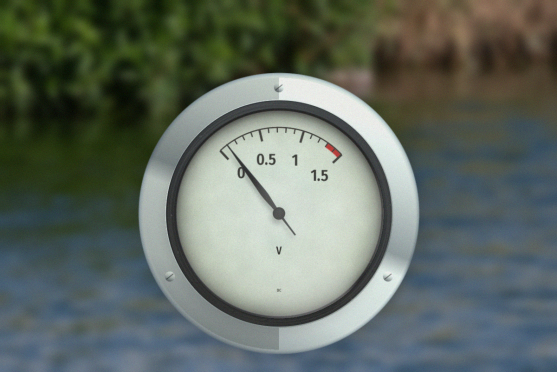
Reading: 0.1 V
